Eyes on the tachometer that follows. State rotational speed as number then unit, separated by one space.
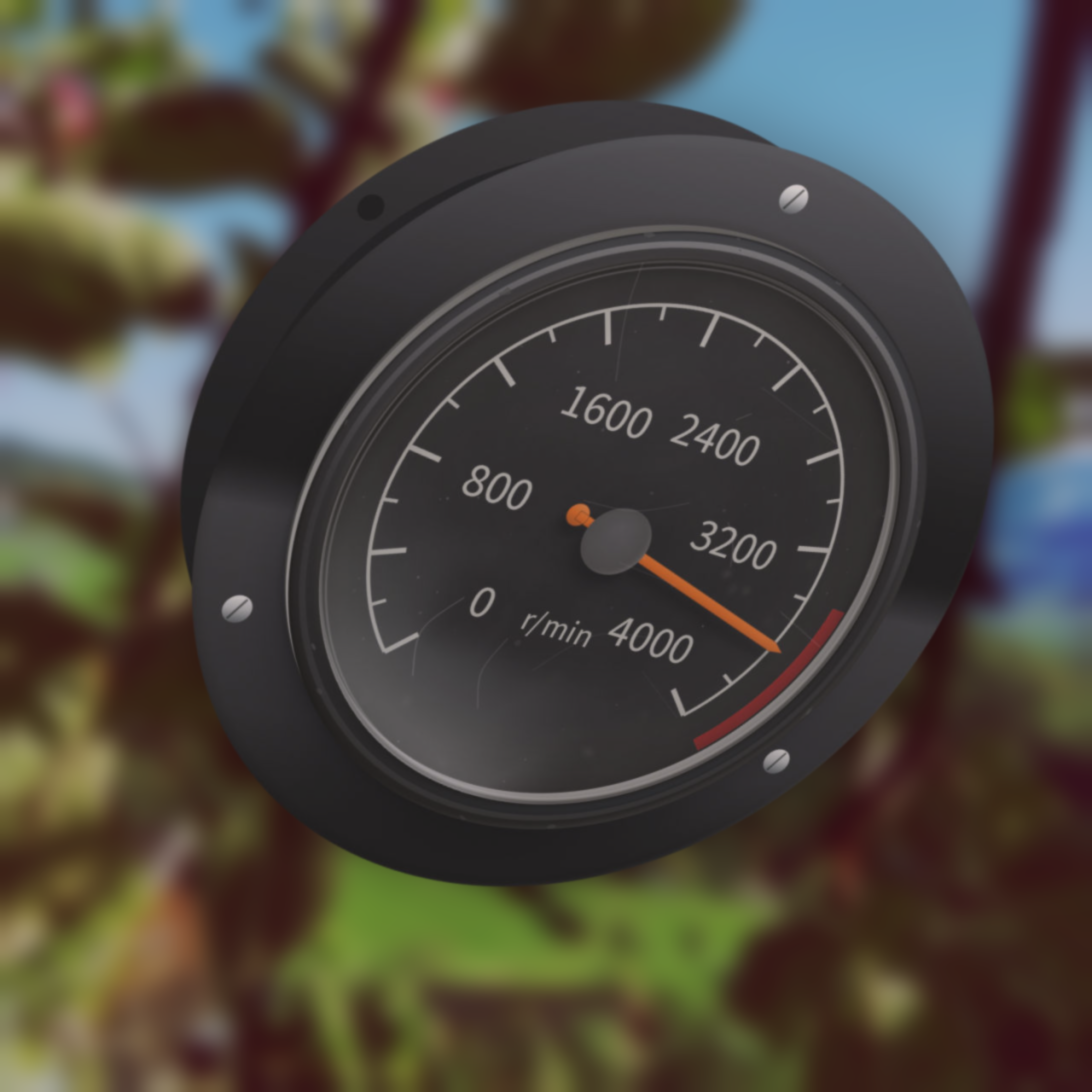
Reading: 3600 rpm
